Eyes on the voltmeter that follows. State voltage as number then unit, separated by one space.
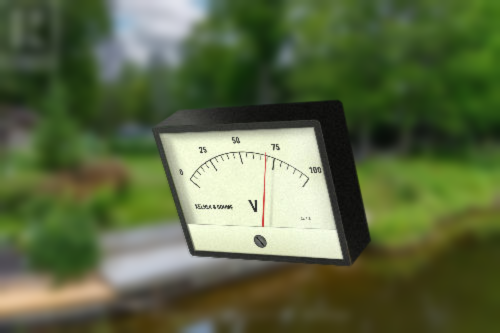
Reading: 70 V
